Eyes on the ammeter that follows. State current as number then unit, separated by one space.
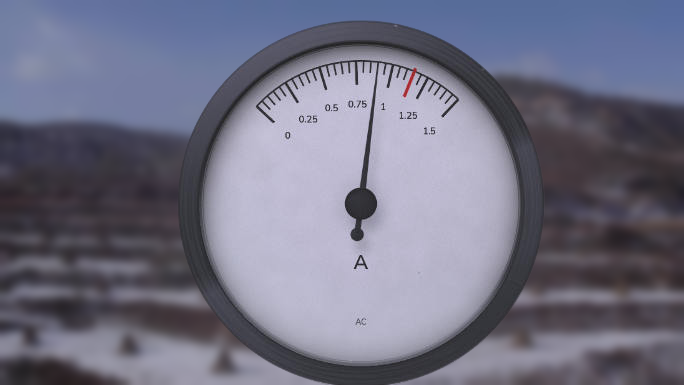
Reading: 0.9 A
